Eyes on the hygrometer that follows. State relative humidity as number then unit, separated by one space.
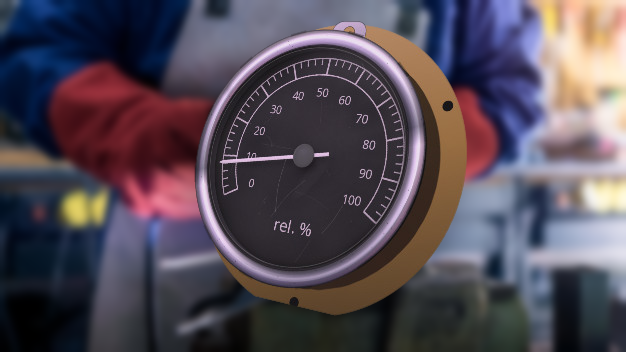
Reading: 8 %
